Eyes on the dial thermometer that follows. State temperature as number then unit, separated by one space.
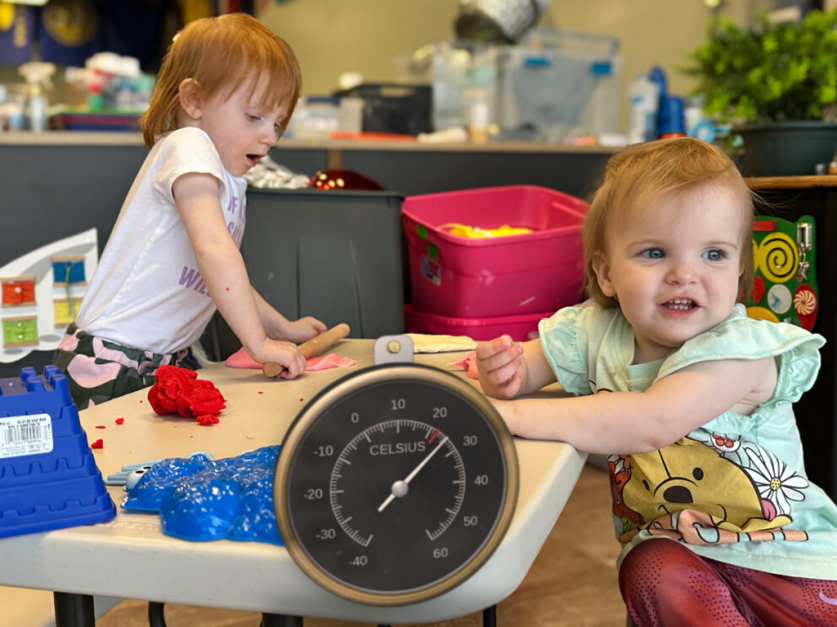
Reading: 25 °C
